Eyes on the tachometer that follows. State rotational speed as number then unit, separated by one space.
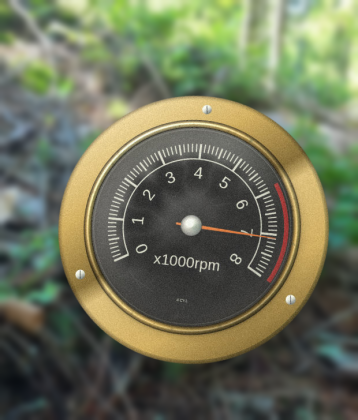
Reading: 7100 rpm
